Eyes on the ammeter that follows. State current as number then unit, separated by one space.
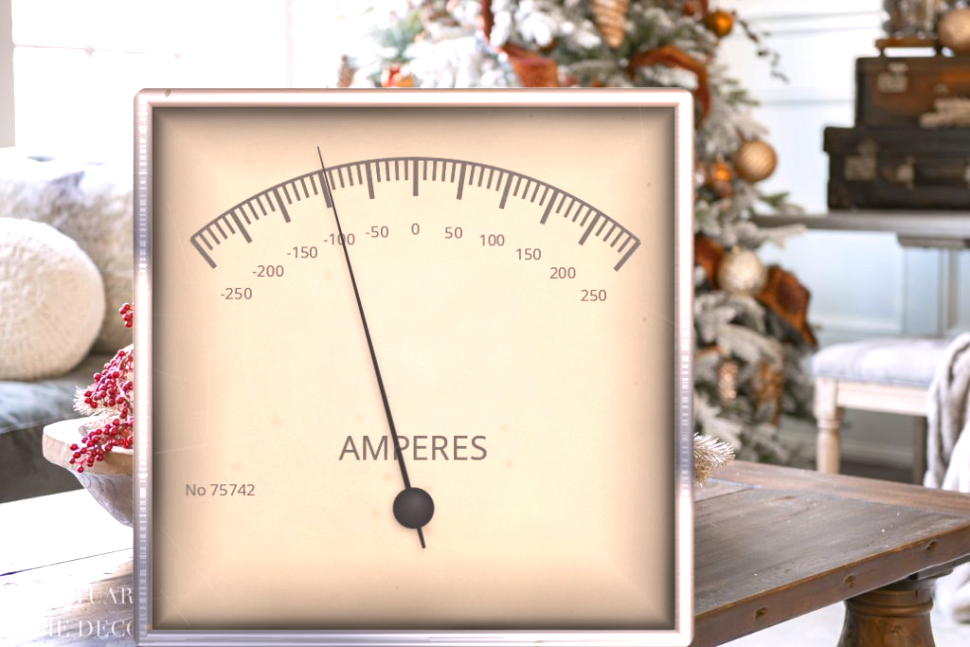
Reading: -95 A
